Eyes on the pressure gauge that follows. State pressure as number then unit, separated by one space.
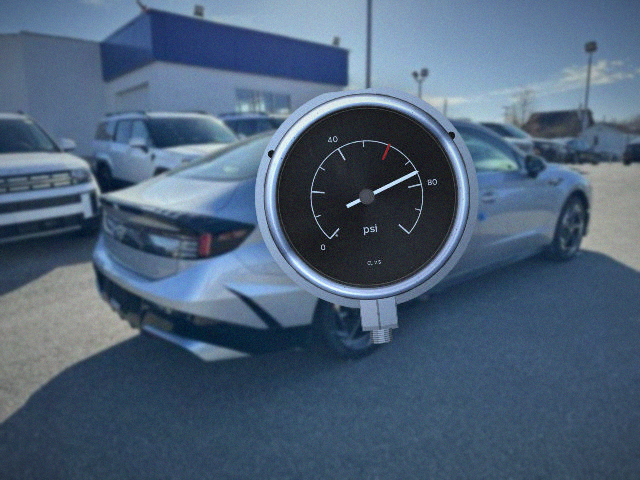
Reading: 75 psi
